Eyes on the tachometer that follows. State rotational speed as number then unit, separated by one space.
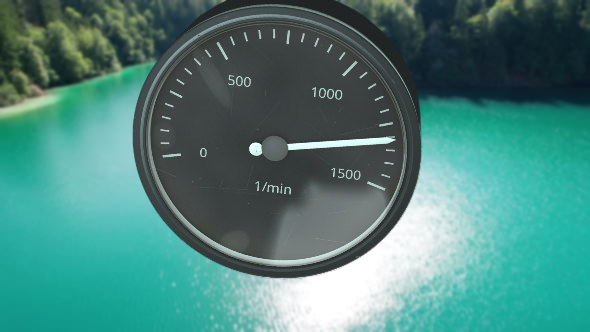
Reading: 1300 rpm
